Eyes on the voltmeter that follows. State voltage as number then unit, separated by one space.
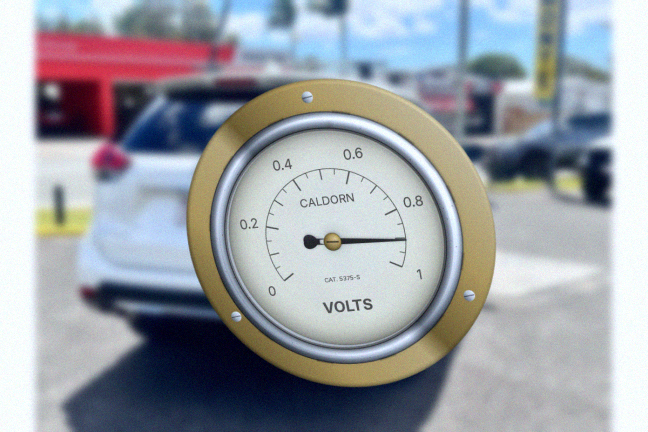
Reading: 0.9 V
